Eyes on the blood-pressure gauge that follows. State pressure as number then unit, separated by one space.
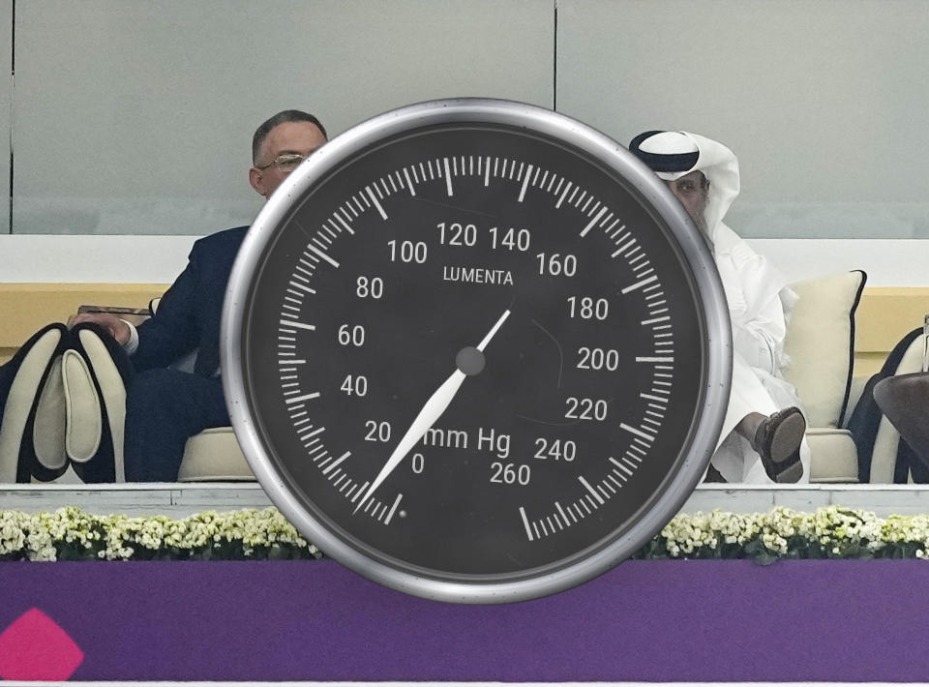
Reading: 8 mmHg
